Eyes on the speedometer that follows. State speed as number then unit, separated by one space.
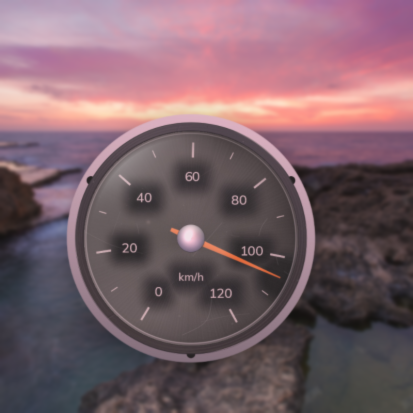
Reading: 105 km/h
